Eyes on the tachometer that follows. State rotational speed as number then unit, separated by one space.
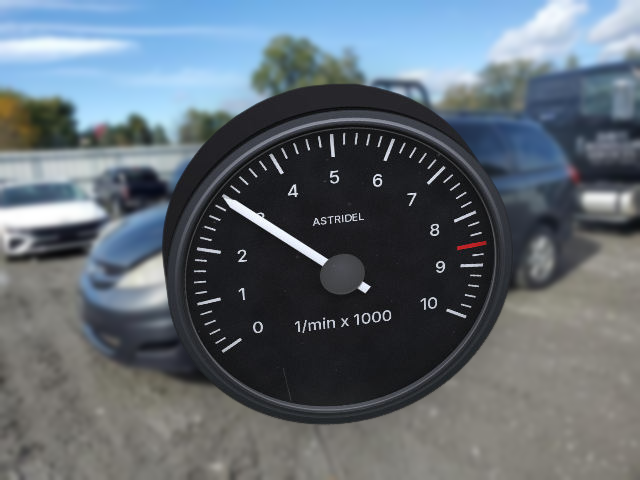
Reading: 3000 rpm
